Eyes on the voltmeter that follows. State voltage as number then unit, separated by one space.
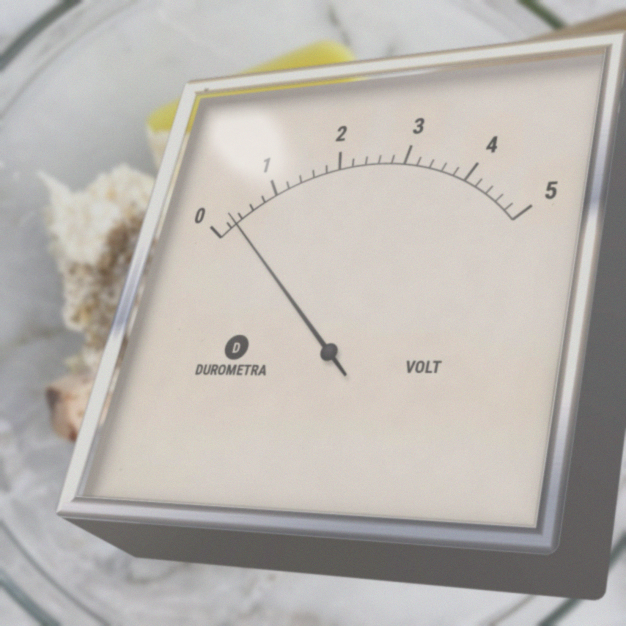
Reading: 0.3 V
